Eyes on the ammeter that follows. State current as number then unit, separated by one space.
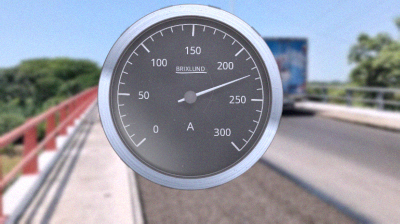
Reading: 225 A
